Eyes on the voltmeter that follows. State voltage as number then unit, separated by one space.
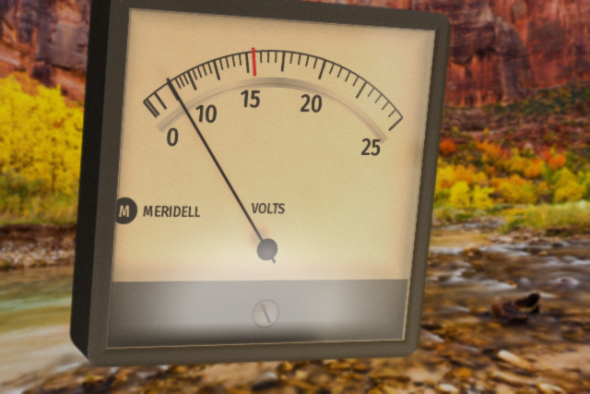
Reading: 7.5 V
